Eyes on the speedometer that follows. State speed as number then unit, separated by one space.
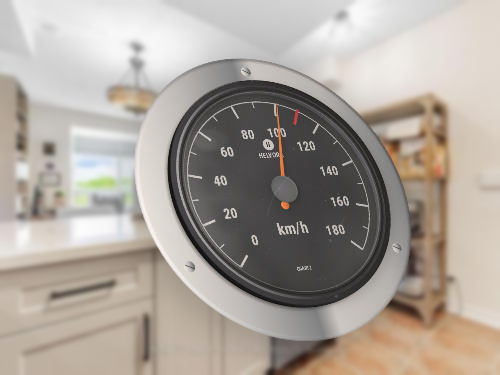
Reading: 100 km/h
